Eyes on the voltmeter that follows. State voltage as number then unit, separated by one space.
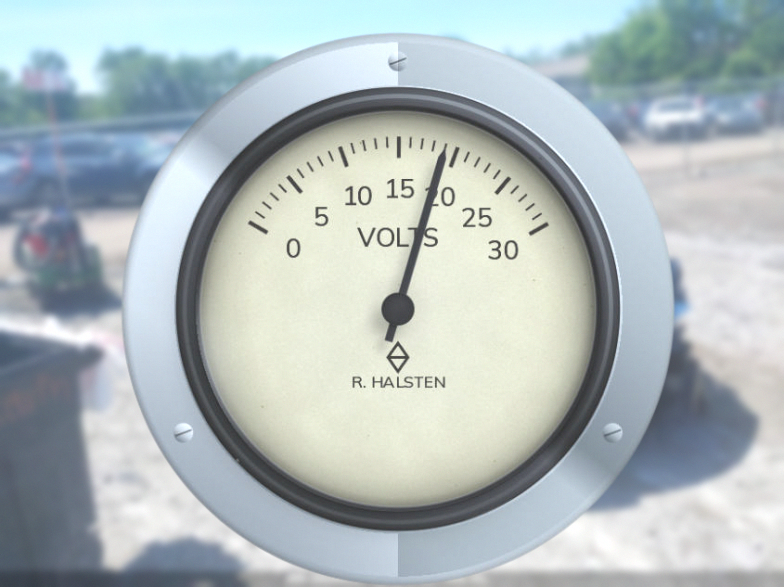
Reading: 19 V
